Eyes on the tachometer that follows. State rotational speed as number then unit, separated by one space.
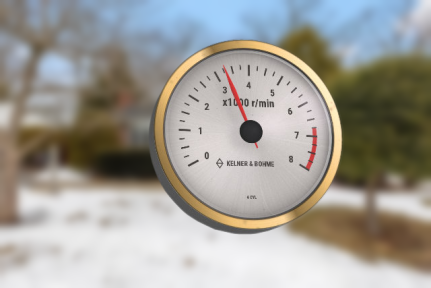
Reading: 3250 rpm
